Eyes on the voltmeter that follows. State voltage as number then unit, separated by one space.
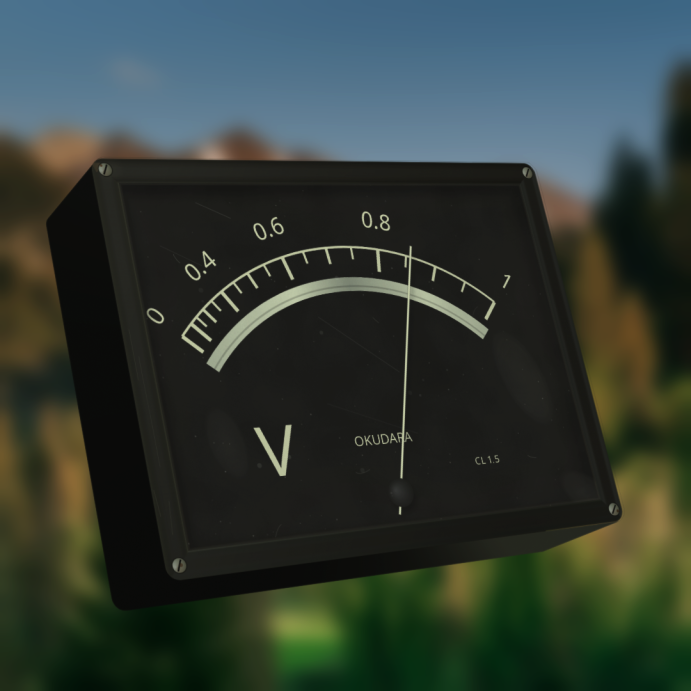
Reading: 0.85 V
